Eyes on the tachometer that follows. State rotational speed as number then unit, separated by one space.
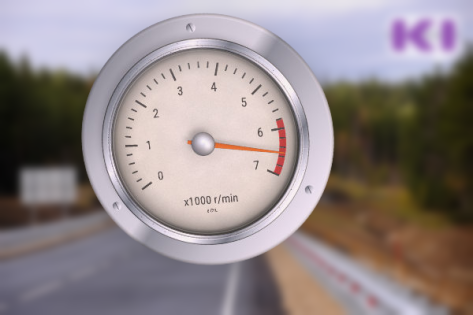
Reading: 6500 rpm
